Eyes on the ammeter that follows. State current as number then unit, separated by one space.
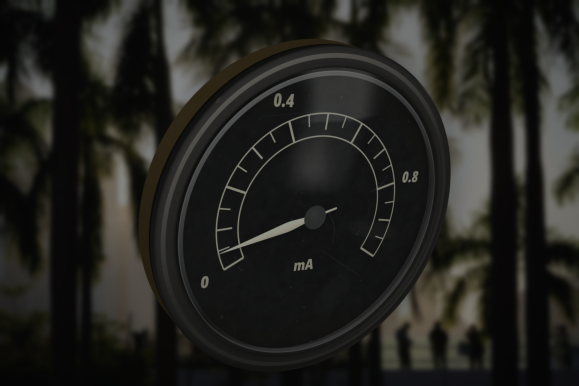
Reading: 0.05 mA
